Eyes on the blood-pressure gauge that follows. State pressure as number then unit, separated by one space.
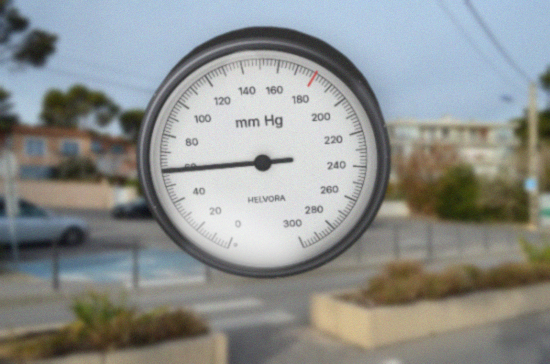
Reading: 60 mmHg
